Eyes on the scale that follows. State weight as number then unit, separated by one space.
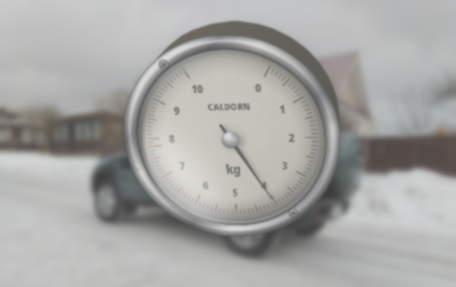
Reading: 4 kg
